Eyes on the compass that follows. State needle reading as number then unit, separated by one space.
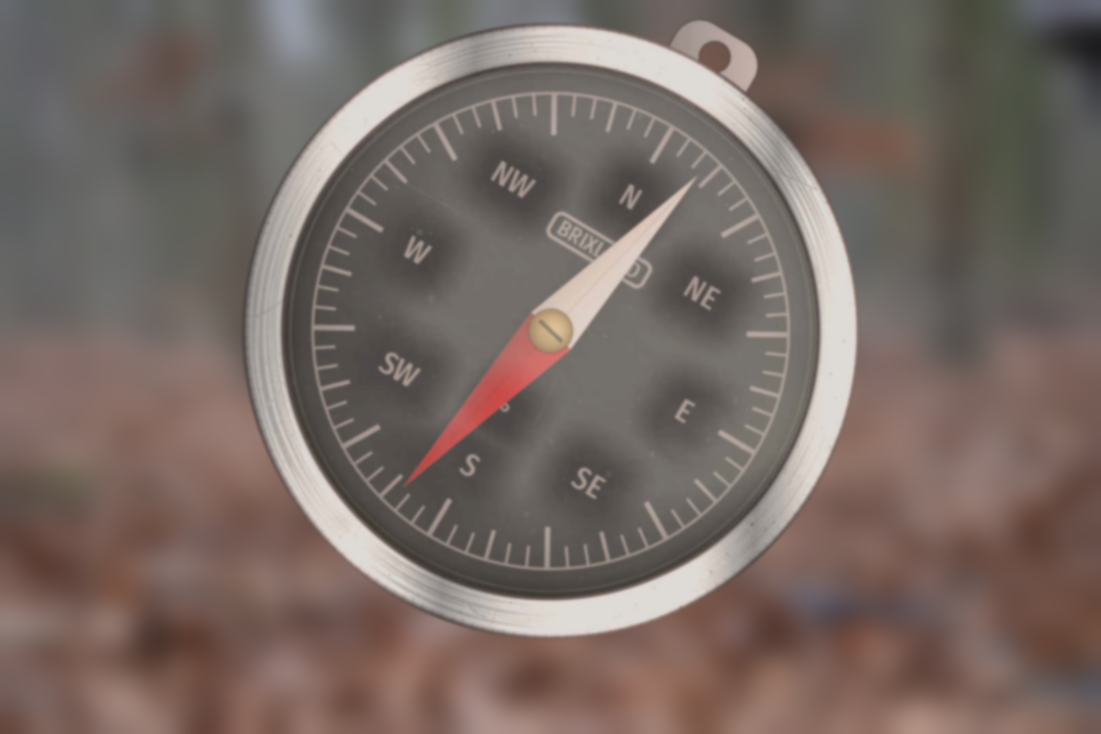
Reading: 192.5 °
